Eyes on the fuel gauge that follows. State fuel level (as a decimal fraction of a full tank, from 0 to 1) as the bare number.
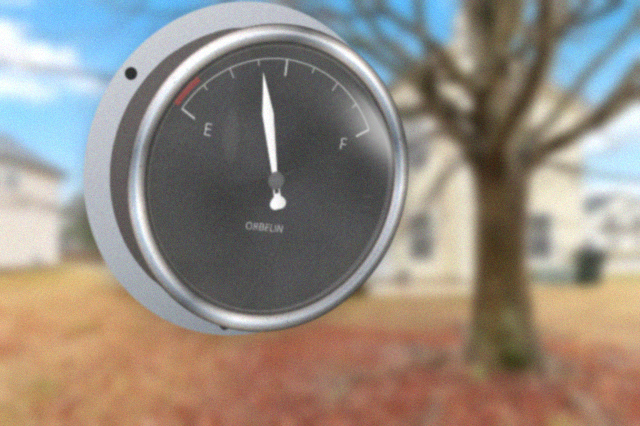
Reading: 0.375
